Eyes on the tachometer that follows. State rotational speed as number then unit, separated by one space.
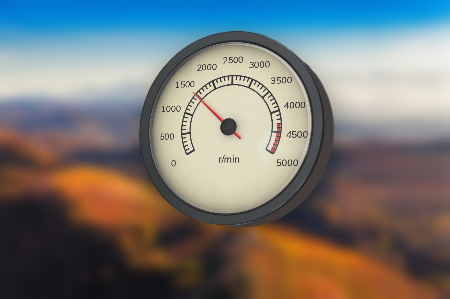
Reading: 1500 rpm
